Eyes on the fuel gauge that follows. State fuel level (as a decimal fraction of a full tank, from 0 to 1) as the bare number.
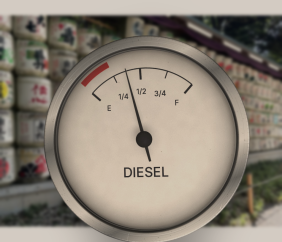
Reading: 0.375
